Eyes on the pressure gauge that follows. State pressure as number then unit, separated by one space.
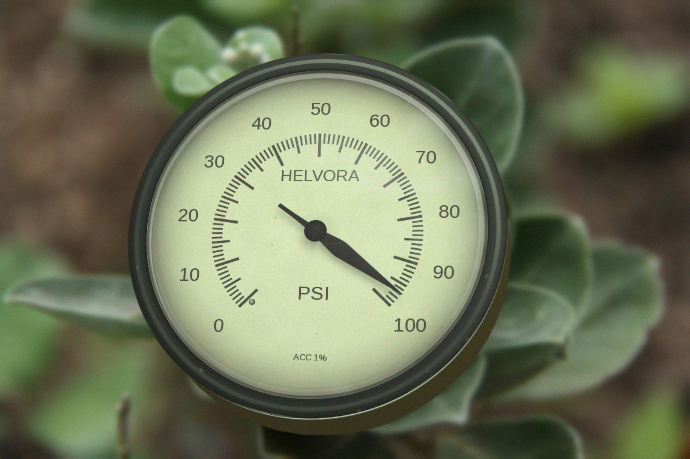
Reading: 97 psi
